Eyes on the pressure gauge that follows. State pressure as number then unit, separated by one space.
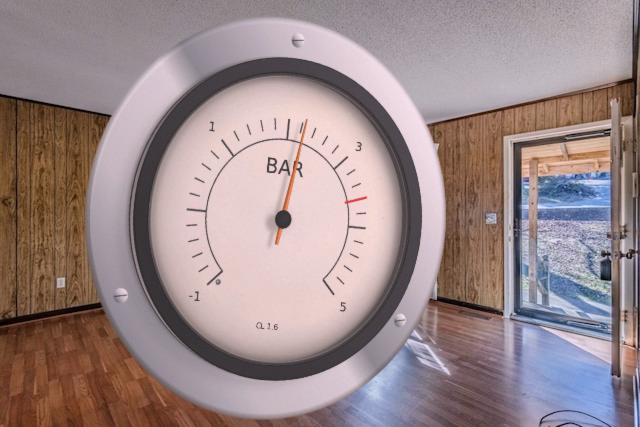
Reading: 2.2 bar
